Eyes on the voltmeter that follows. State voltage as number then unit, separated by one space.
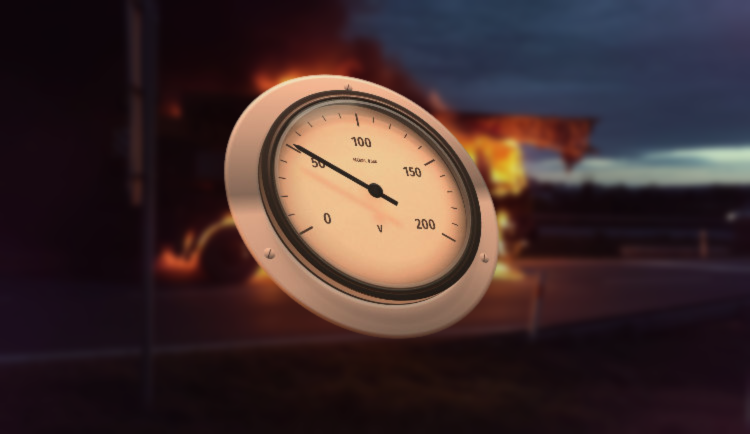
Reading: 50 V
